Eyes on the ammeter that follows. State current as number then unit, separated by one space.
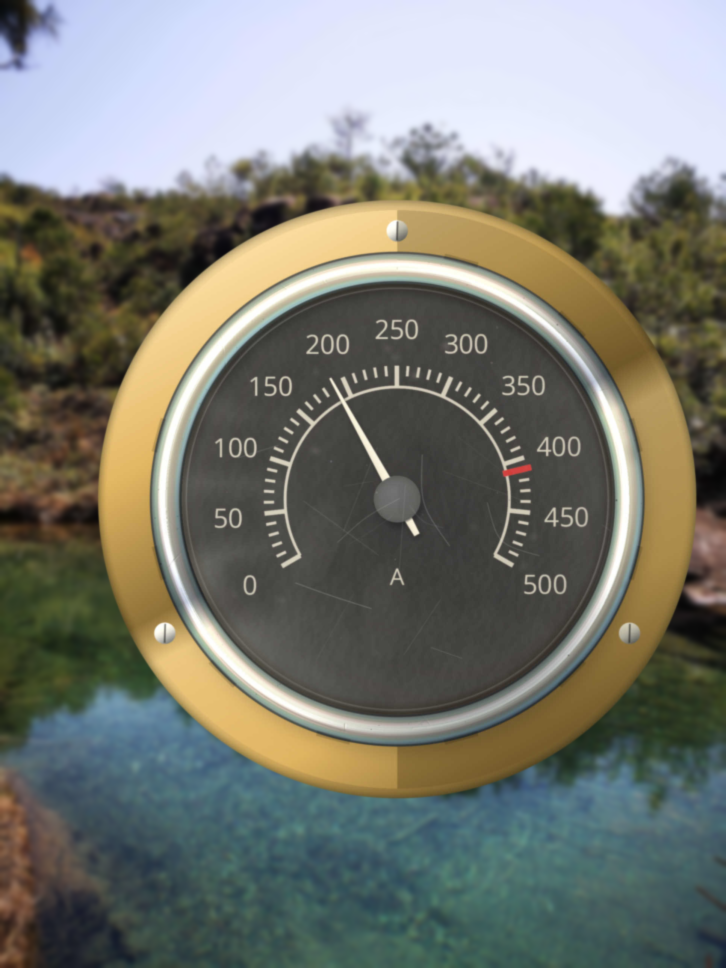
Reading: 190 A
